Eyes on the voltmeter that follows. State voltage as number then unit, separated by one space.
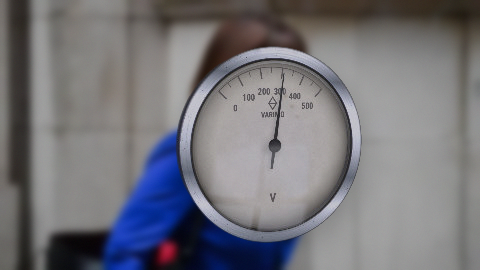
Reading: 300 V
